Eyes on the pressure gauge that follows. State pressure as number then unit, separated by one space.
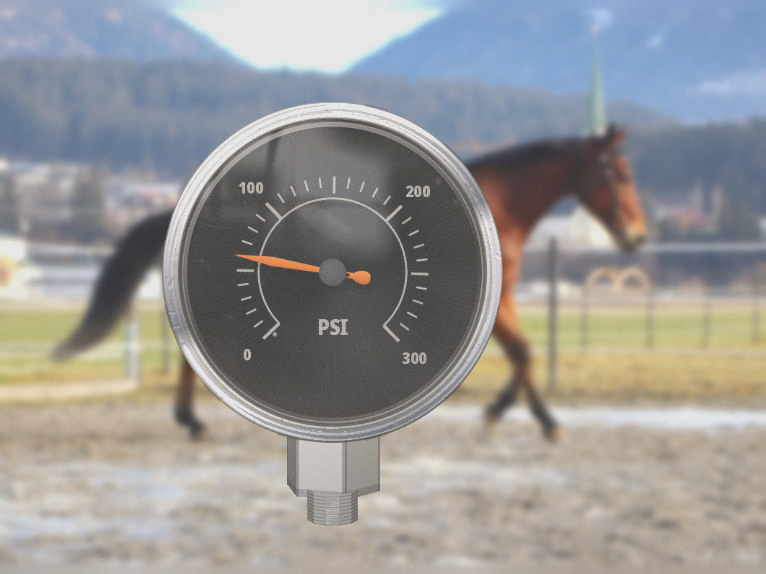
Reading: 60 psi
